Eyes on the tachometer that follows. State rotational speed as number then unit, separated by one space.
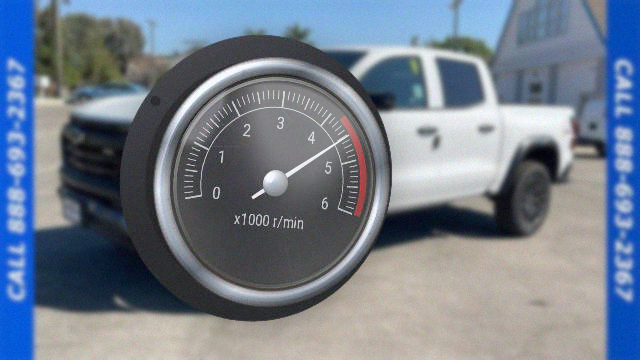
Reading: 4500 rpm
